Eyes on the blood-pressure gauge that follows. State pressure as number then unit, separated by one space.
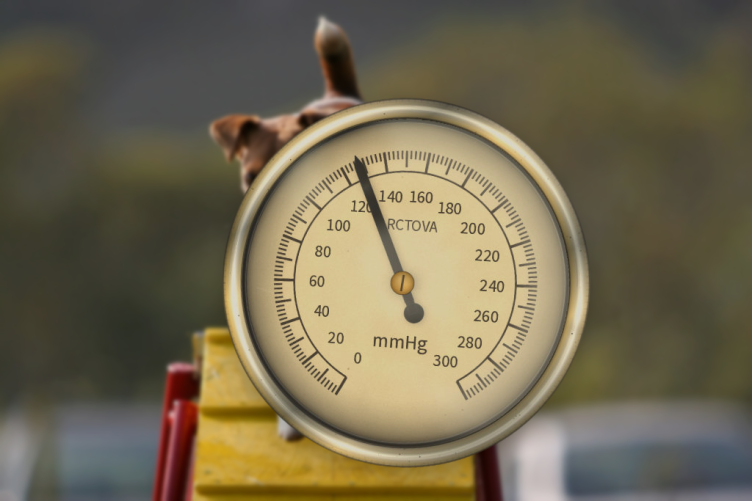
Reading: 128 mmHg
